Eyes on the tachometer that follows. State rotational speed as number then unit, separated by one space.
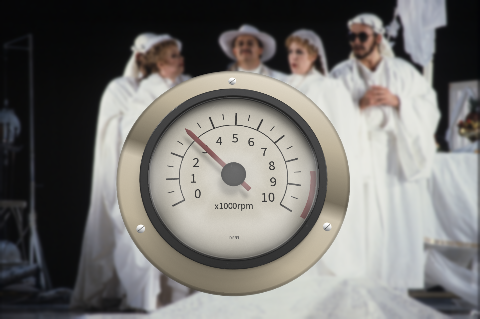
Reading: 3000 rpm
